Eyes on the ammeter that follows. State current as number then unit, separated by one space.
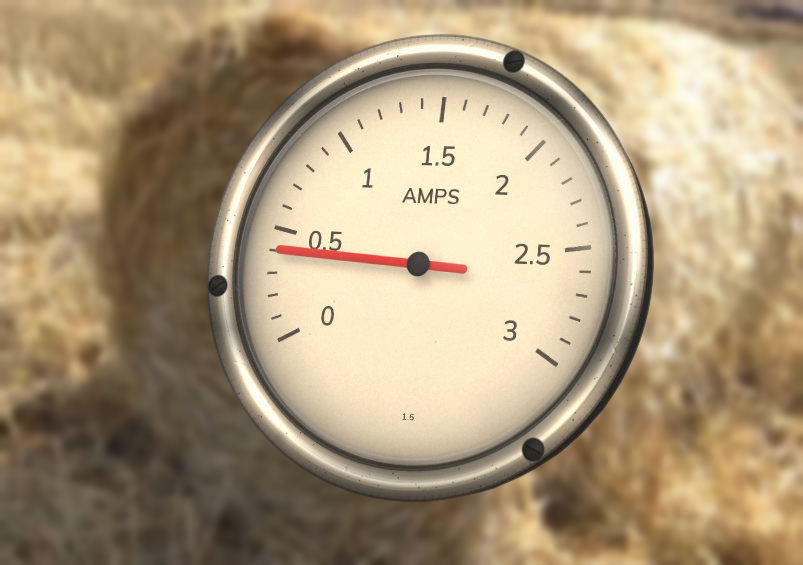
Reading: 0.4 A
